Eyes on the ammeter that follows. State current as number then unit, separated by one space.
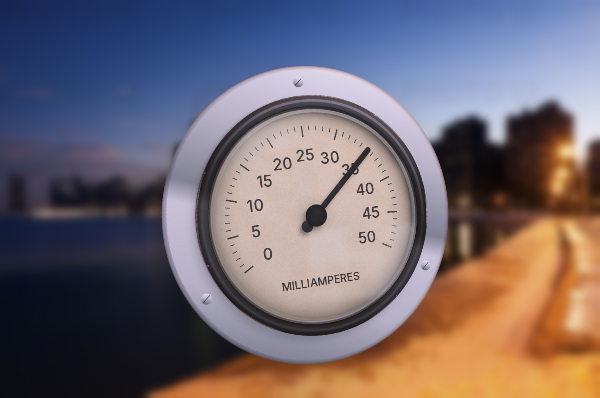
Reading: 35 mA
